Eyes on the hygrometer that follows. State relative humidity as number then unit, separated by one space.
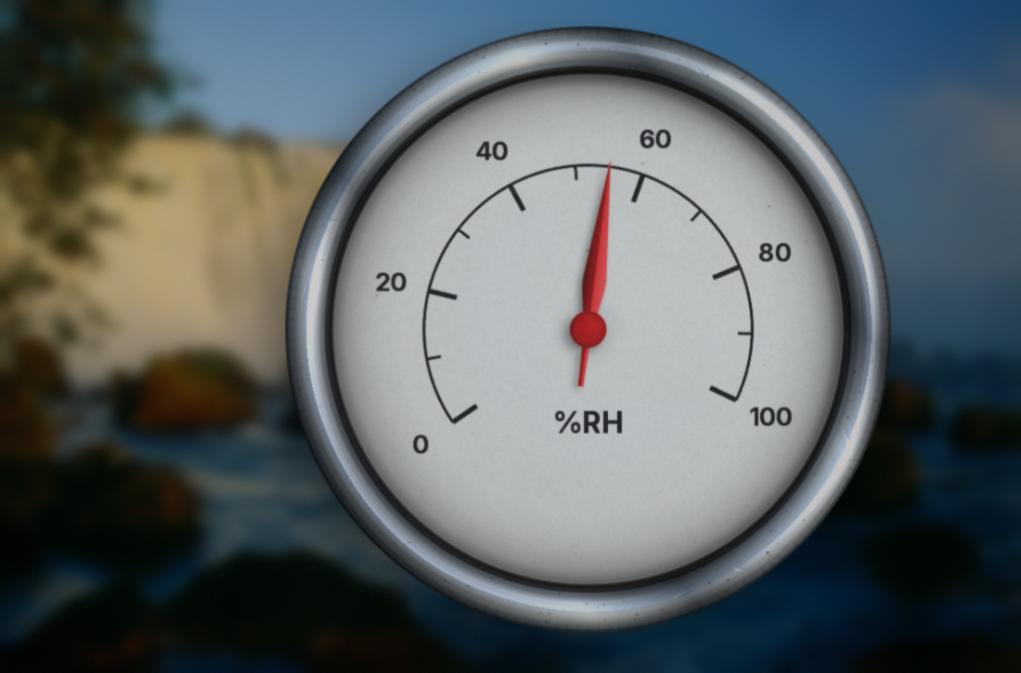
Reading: 55 %
